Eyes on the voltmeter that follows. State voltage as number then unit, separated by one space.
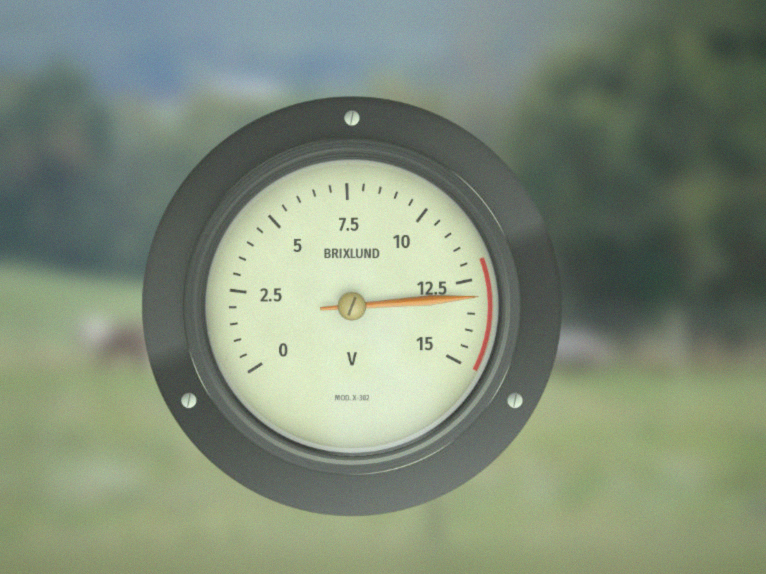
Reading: 13 V
